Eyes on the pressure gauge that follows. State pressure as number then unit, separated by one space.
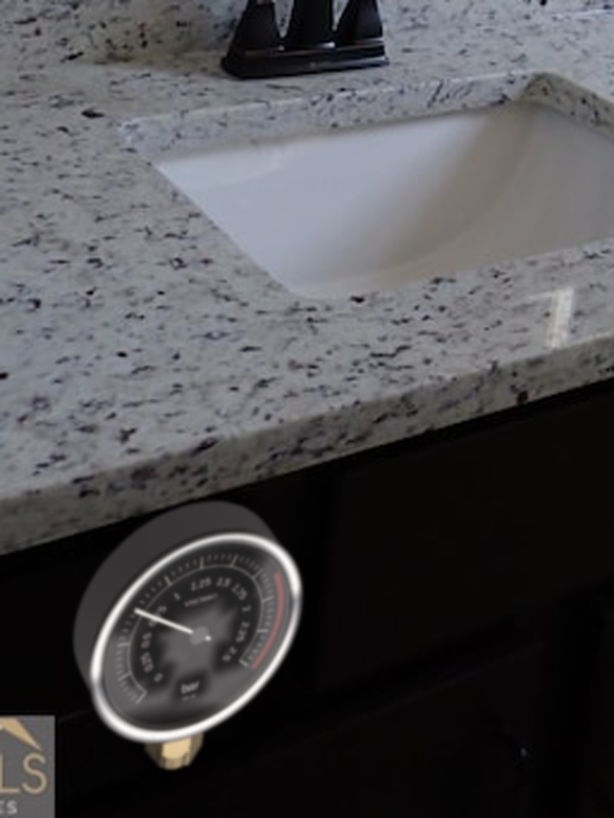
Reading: 0.75 bar
